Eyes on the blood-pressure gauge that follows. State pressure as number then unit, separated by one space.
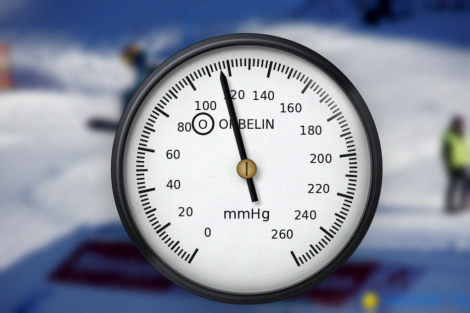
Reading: 116 mmHg
